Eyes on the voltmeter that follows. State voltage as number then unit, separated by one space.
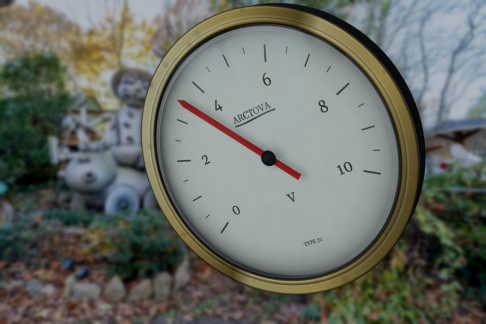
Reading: 3.5 V
